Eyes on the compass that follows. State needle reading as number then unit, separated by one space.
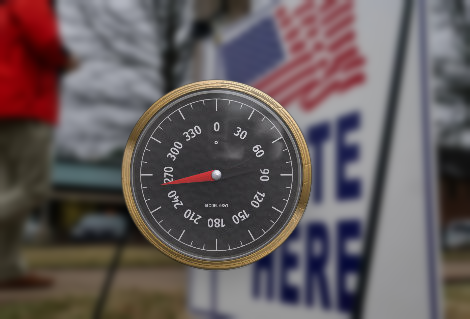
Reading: 260 °
